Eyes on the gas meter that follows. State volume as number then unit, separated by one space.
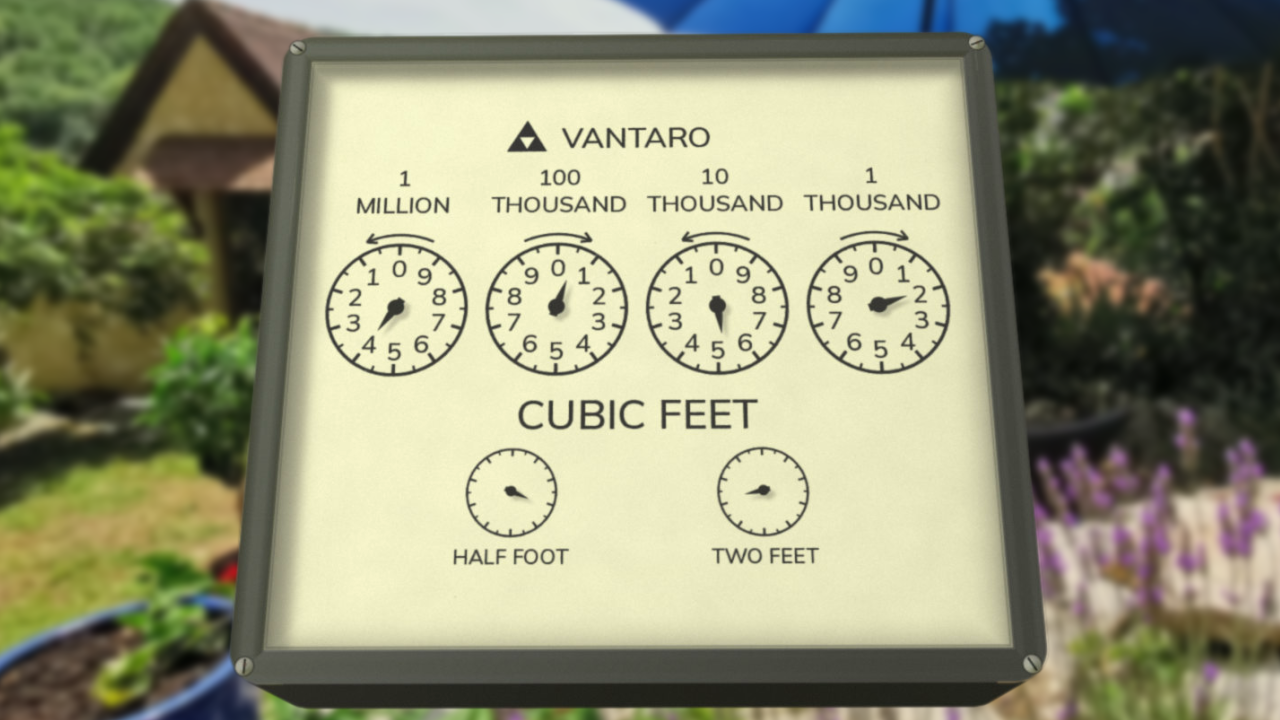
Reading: 405200 ft³
